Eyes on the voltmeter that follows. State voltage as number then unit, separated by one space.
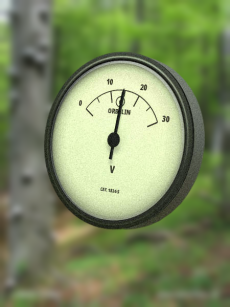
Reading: 15 V
